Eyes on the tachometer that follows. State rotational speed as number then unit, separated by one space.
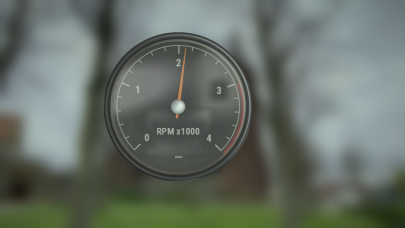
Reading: 2100 rpm
